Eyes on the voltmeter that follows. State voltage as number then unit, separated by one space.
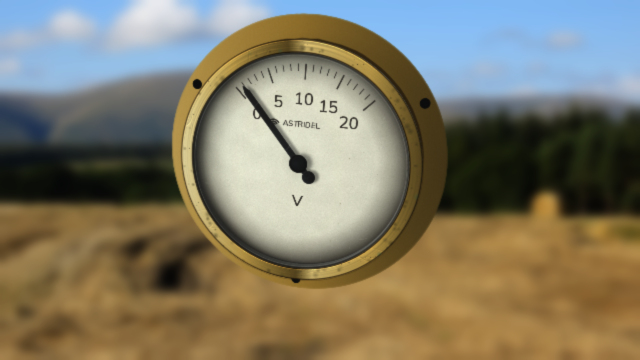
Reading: 1 V
